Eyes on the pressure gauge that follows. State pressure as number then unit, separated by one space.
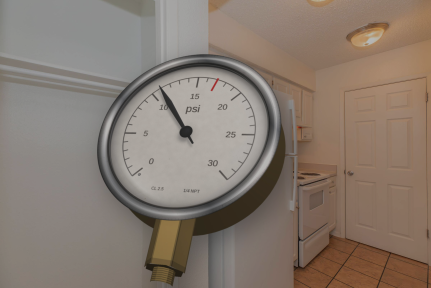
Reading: 11 psi
